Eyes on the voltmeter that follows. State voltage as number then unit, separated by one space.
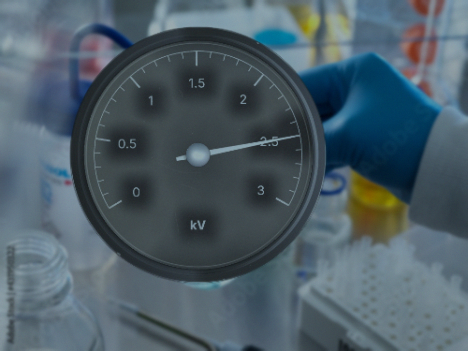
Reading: 2.5 kV
